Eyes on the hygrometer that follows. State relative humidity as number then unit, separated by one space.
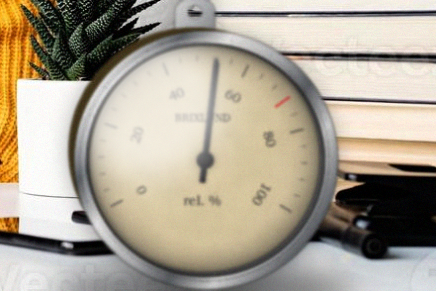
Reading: 52 %
